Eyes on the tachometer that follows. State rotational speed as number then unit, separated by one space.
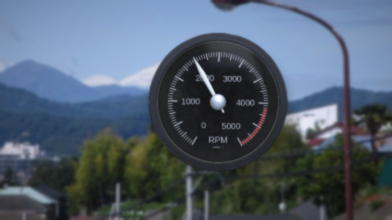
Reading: 2000 rpm
